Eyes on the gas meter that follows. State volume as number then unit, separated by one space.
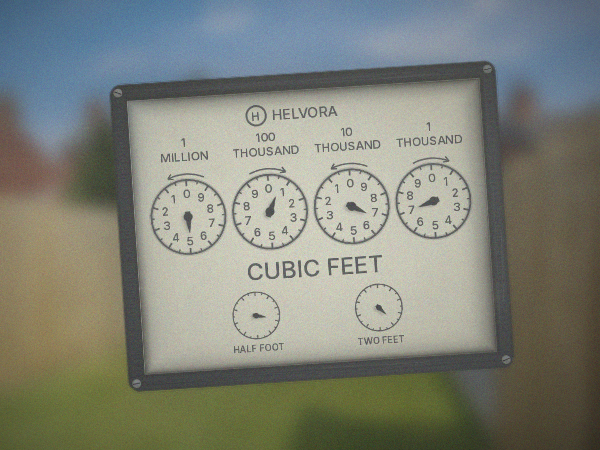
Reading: 506700 ft³
